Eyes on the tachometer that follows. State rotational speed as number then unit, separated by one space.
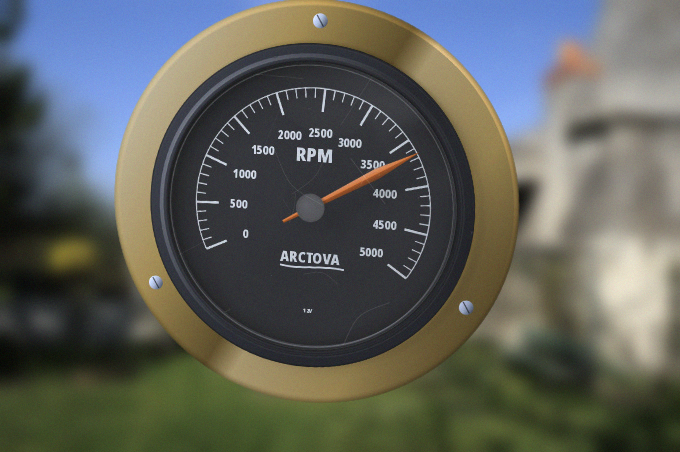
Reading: 3650 rpm
